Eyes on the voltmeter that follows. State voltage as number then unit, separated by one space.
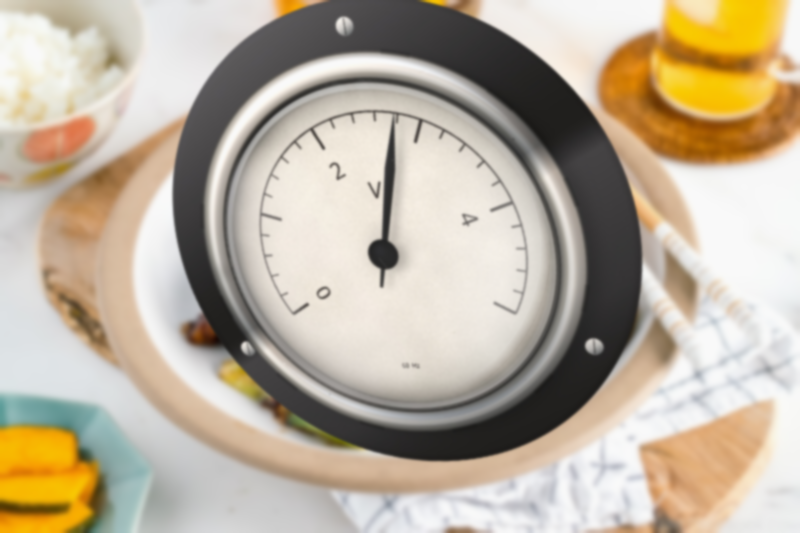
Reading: 2.8 V
